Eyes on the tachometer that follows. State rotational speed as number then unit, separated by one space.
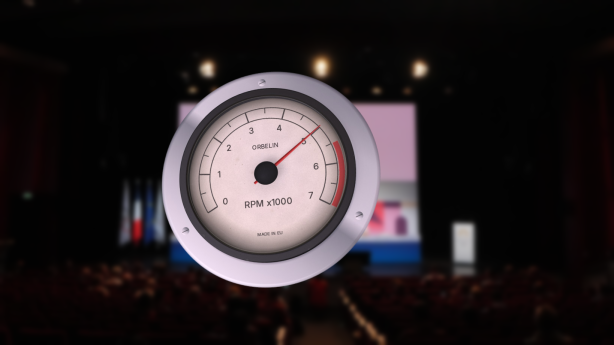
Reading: 5000 rpm
